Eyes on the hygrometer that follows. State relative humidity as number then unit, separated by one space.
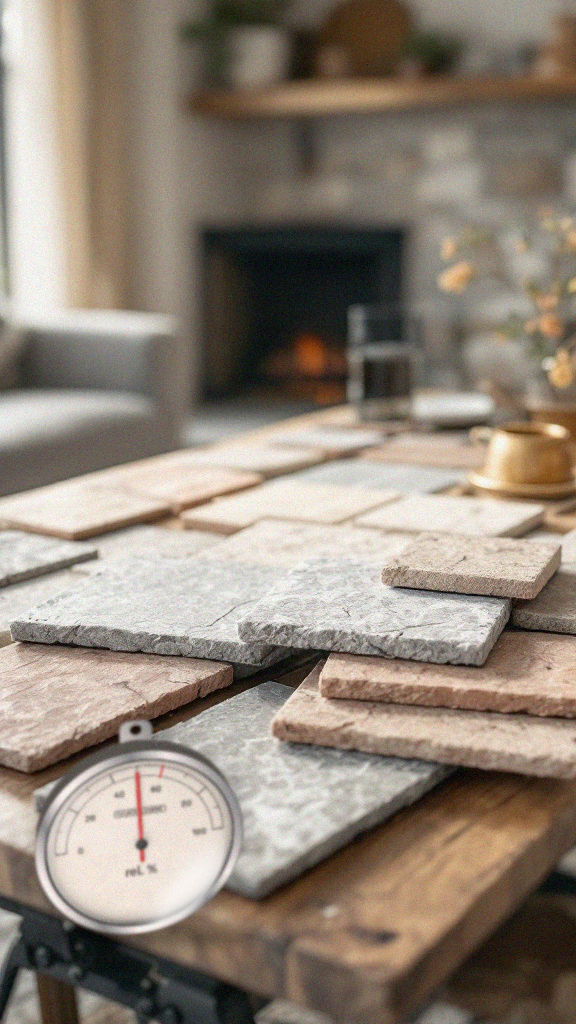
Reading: 50 %
